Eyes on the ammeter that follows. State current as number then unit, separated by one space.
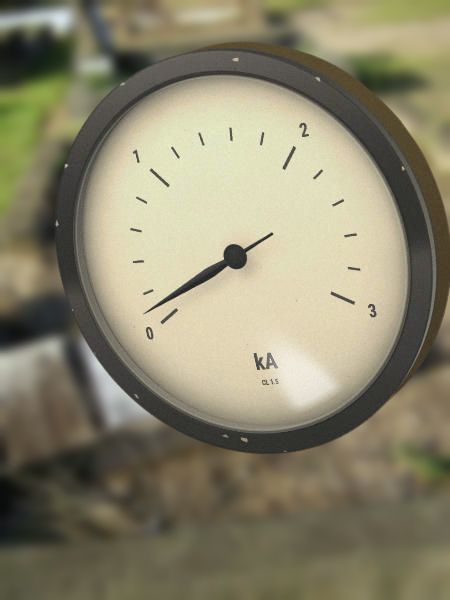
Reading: 0.1 kA
